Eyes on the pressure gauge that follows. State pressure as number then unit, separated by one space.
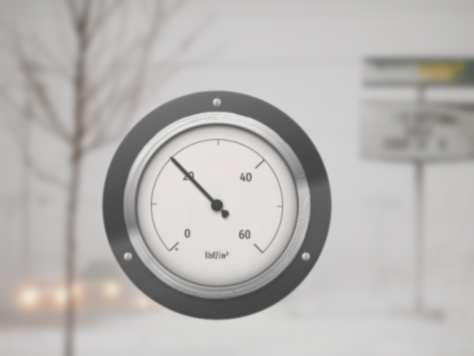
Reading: 20 psi
